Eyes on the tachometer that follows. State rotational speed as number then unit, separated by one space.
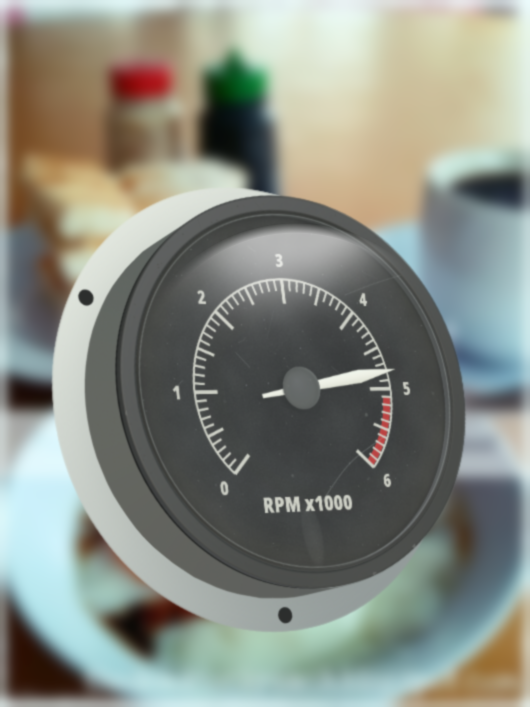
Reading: 4800 rpm
